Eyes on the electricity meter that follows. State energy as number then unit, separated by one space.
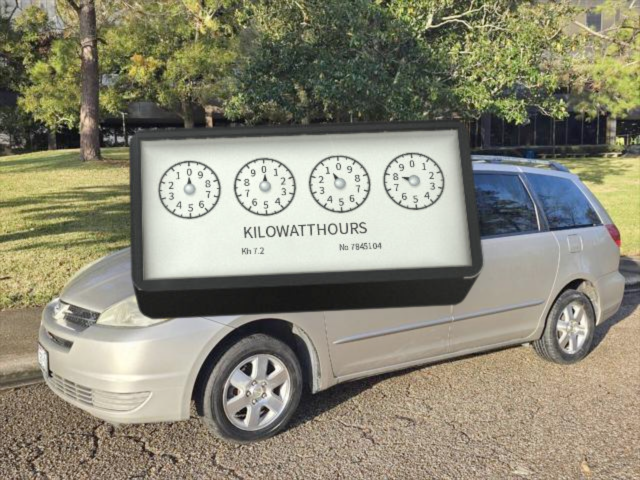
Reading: 8 kWh
